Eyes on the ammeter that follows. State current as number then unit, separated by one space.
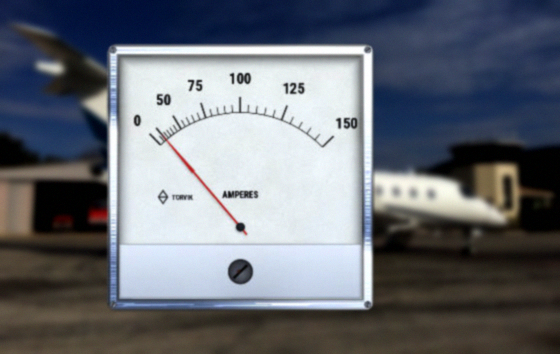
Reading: 25 A
